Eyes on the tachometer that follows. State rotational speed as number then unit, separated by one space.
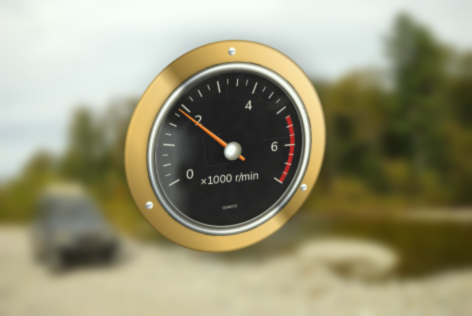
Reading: 1875 rpm
